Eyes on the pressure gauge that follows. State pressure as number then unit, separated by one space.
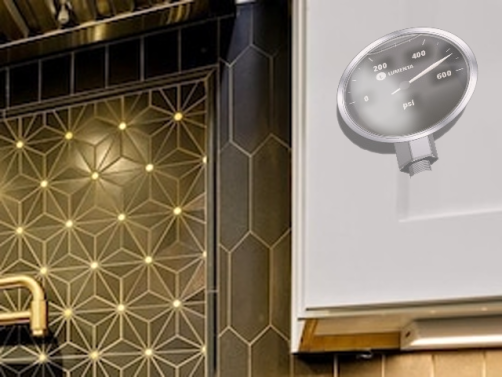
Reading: 525 psi
